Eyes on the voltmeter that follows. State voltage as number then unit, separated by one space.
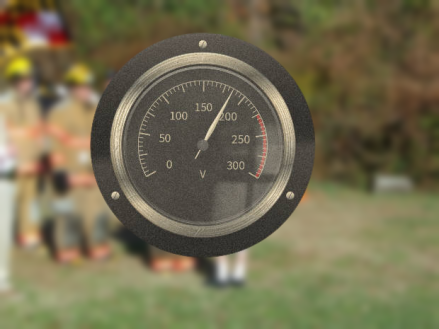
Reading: 185 V
